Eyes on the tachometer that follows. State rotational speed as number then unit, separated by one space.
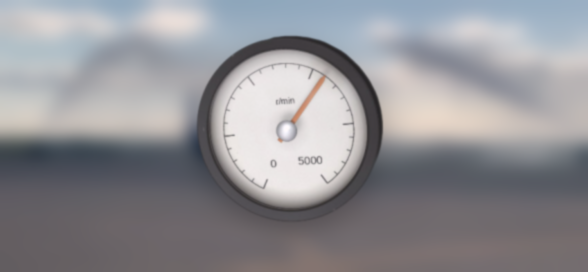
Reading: 3200 rpm
